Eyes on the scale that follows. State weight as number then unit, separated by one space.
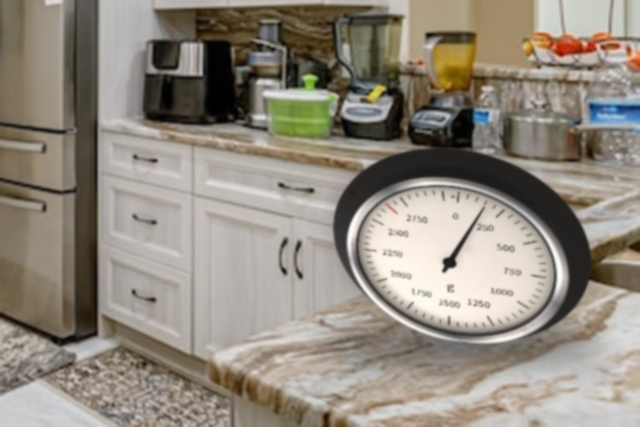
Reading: 150 g
